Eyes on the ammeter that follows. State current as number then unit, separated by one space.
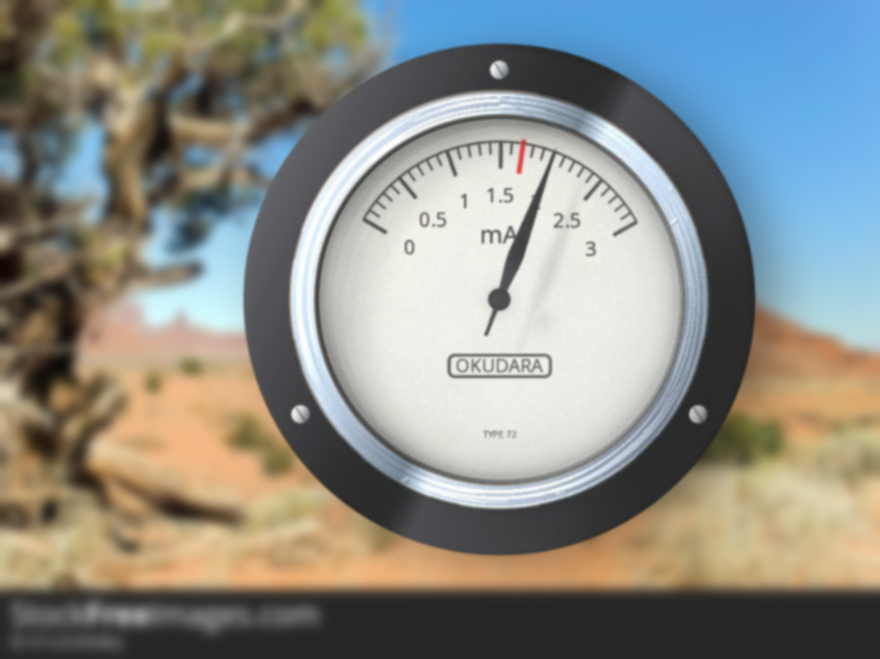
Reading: 2 mA
